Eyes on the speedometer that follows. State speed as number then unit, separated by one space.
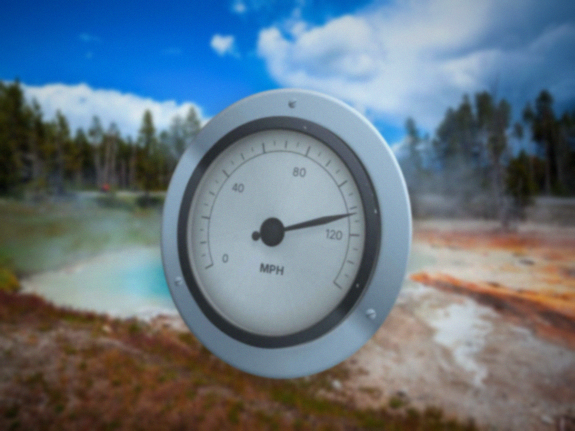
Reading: 112.5 mph
